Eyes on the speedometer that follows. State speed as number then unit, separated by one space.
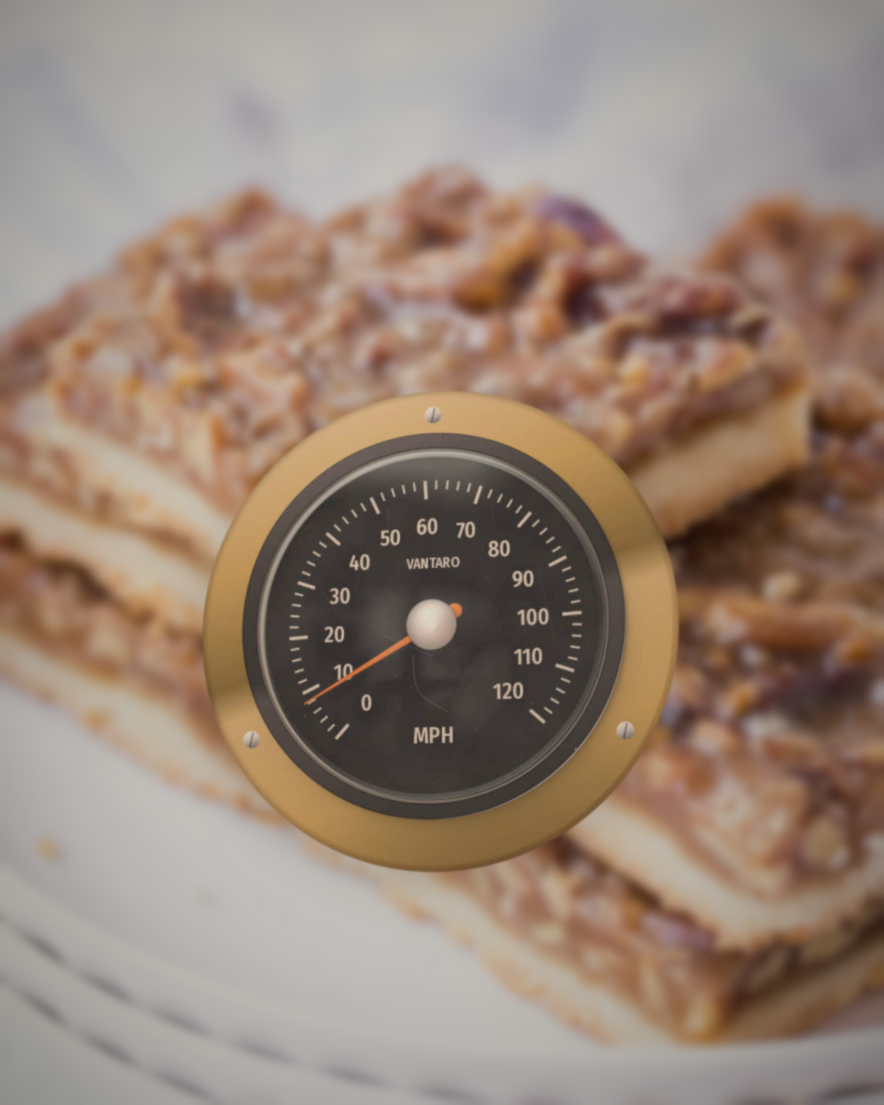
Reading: 8 mph
